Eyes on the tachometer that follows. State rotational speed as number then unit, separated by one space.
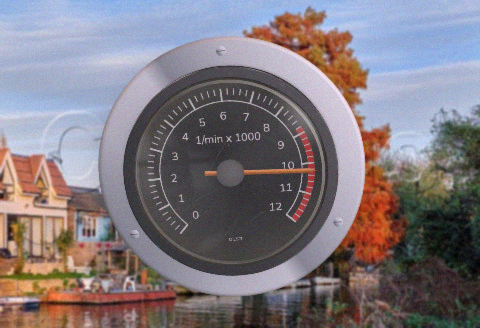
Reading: 10200 rpm
